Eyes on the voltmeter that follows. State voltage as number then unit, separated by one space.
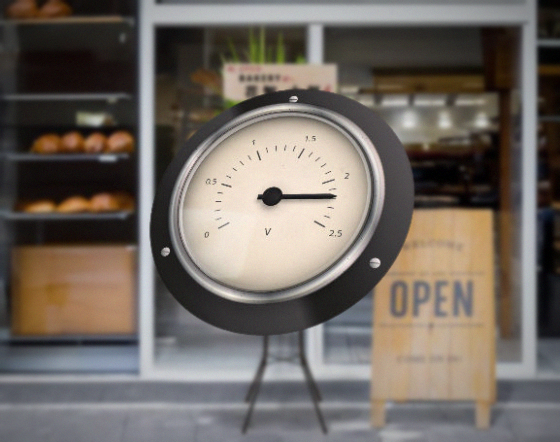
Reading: 2.2 V
